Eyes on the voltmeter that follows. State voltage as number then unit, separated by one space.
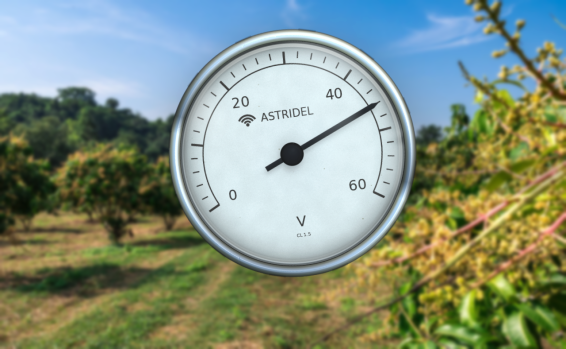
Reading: 46 V
